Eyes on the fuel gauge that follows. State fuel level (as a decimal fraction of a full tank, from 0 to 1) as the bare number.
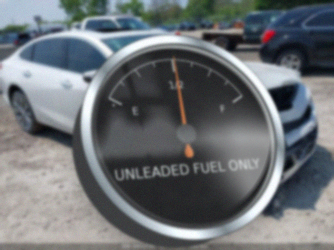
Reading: 0.5
